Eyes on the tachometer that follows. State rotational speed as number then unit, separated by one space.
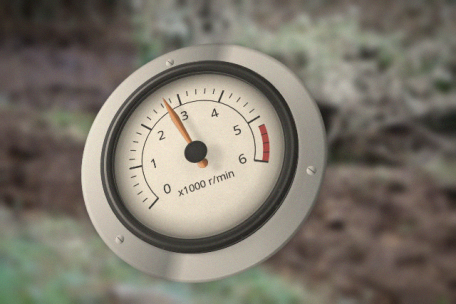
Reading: 2700 rpm
